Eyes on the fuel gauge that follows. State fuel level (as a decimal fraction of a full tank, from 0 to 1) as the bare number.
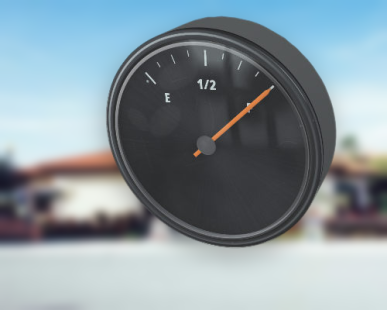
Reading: 1
